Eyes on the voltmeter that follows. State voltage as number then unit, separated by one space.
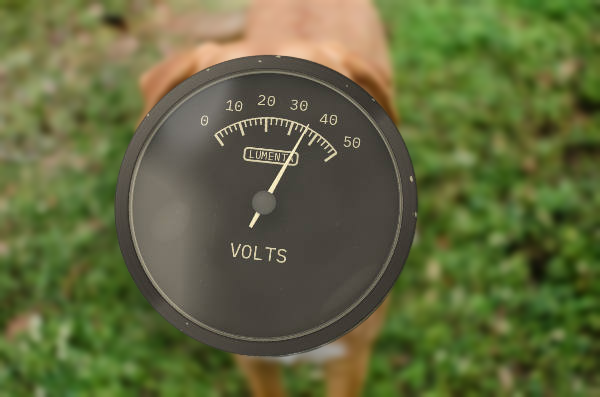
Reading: 36 V
